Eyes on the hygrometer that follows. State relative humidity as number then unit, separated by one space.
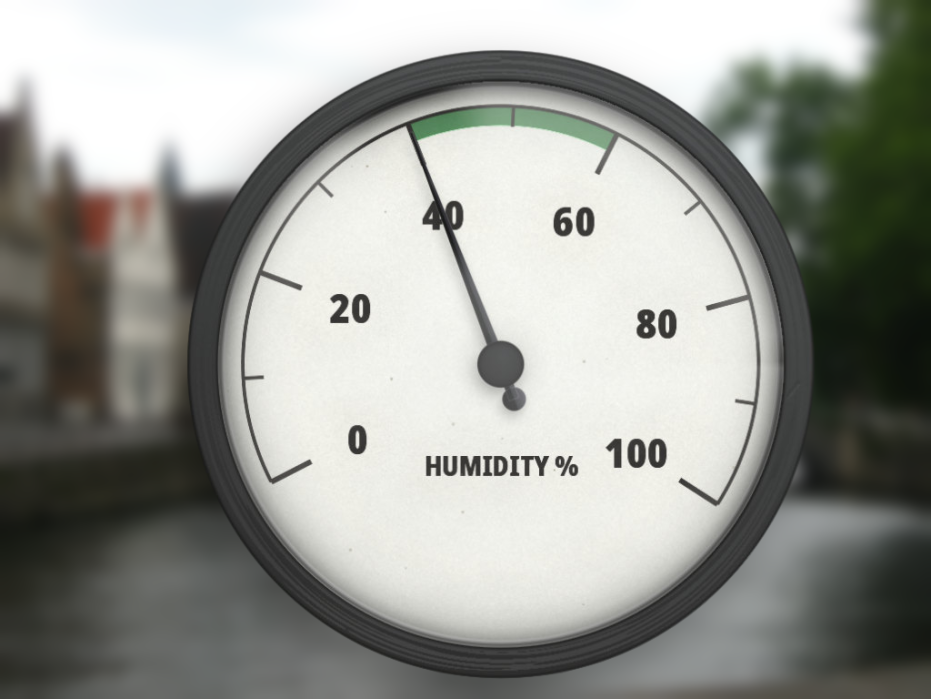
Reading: 40 %
